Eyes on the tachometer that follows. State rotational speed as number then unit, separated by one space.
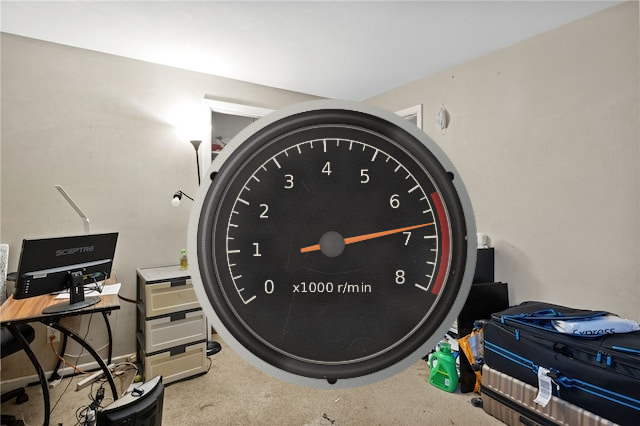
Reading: 6750 rpm
